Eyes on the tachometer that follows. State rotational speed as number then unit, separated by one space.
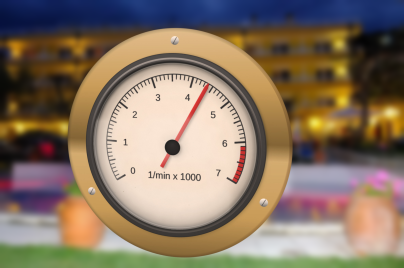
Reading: 4400 rpm
